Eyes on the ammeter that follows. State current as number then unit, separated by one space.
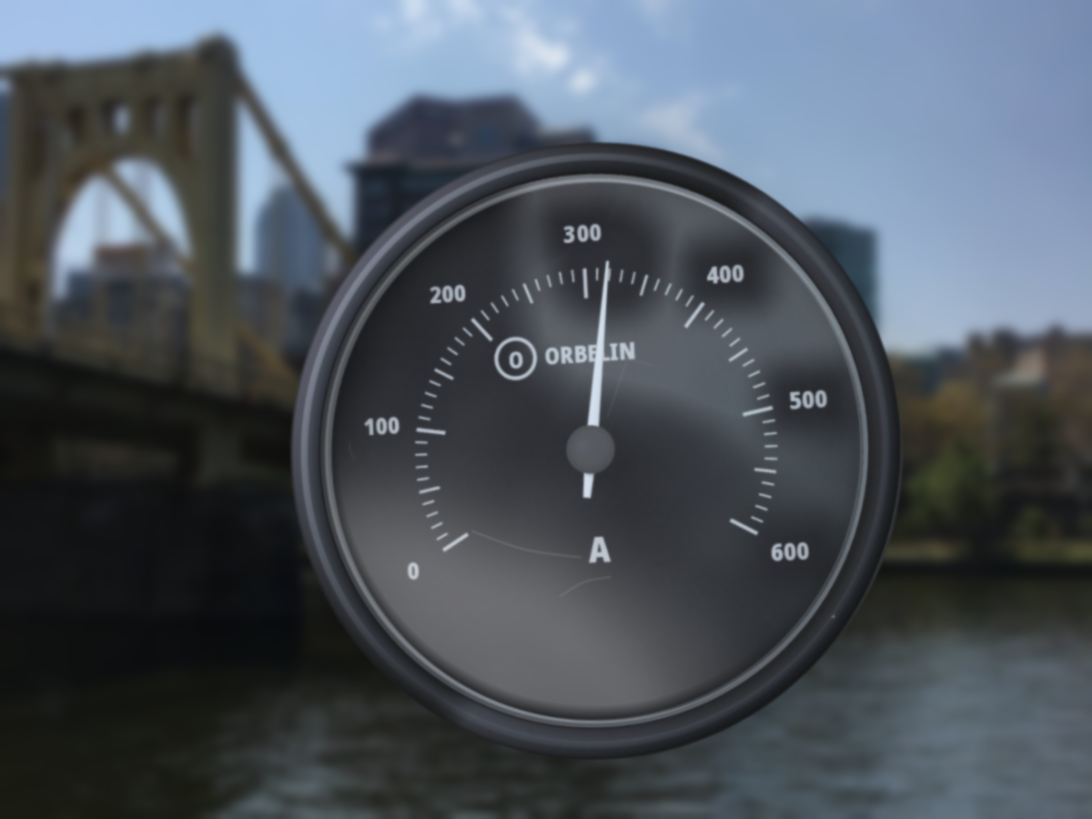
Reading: 320 A
